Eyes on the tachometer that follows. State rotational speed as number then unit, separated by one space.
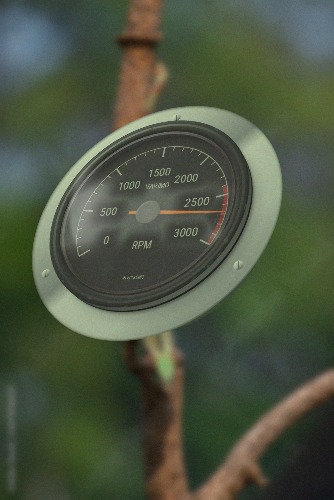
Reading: 2700 rpm
